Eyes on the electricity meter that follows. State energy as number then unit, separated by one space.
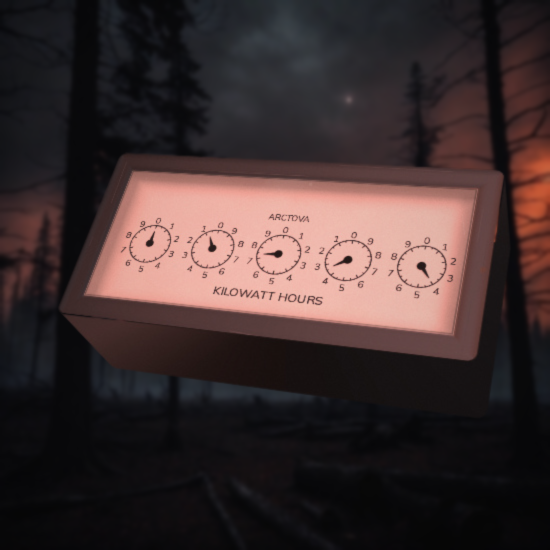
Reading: 734 kWh
